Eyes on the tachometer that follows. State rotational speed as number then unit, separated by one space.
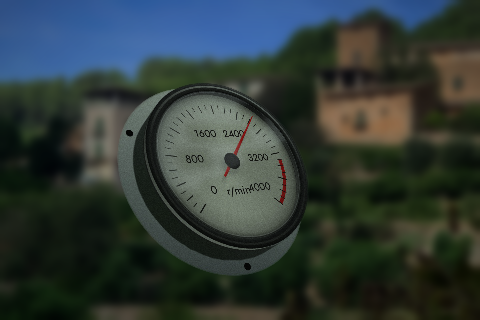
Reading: 2600 rpm
